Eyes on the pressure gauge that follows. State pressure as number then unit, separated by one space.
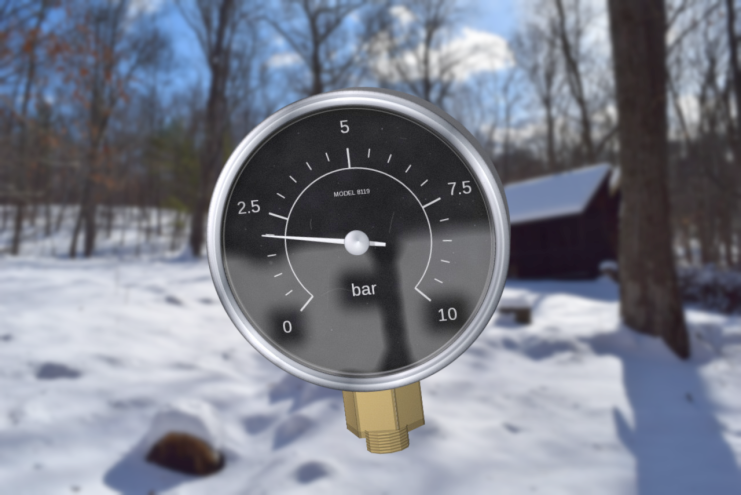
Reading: 2 bar
